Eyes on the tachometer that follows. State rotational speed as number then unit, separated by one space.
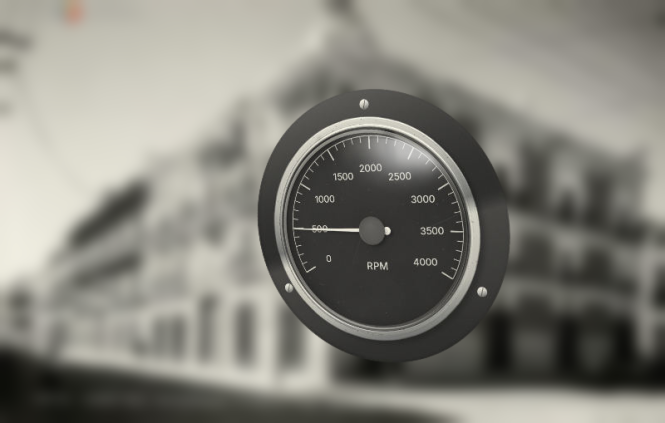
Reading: 500 rpm
